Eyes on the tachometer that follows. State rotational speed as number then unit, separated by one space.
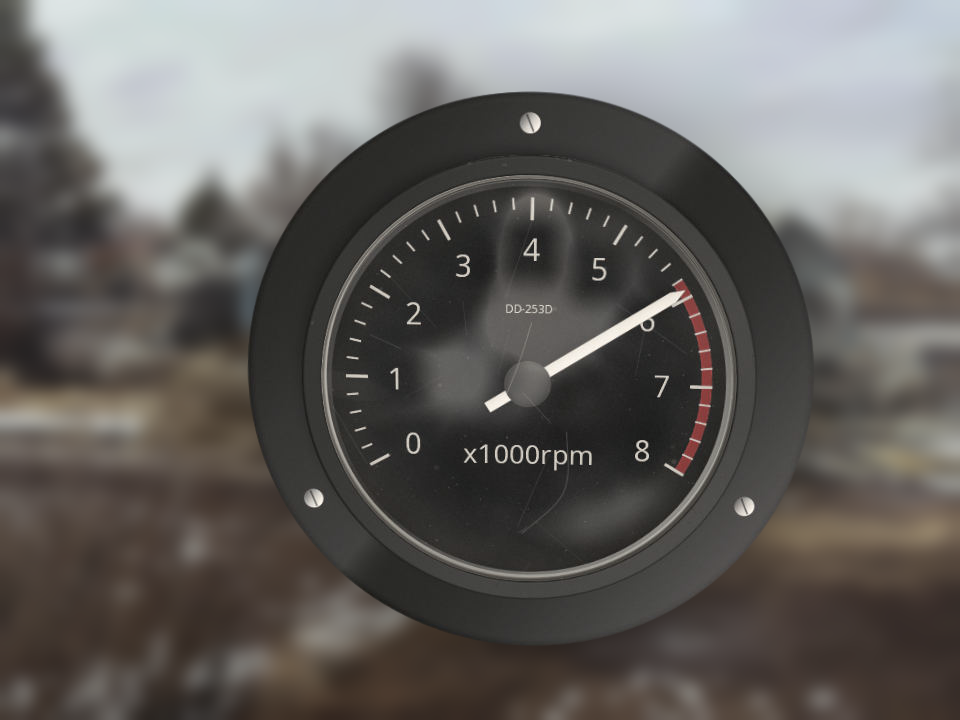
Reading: 5900 rpm
